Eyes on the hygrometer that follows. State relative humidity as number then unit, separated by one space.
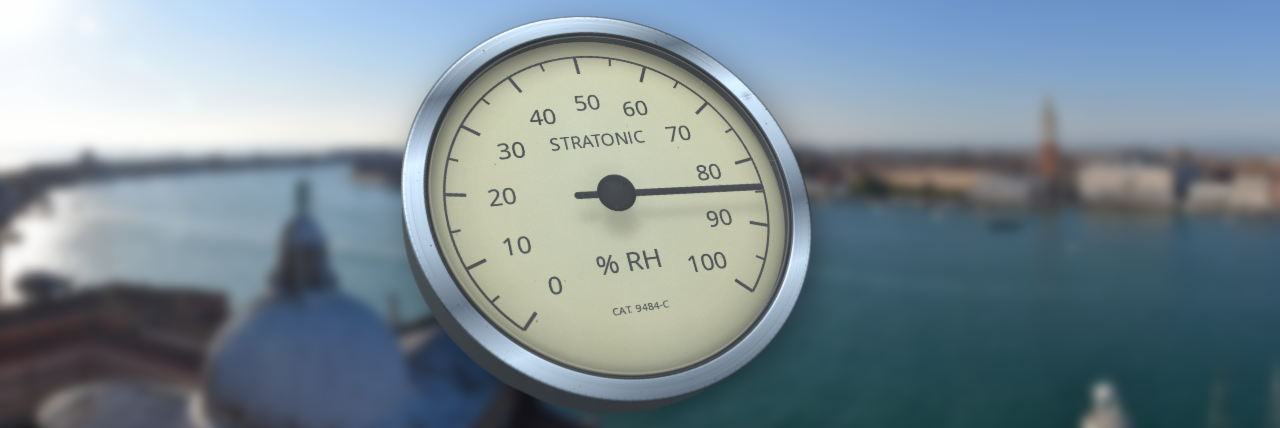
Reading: 85 %
